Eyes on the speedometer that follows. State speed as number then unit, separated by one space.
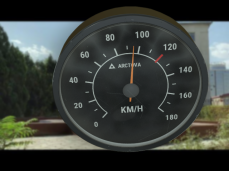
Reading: 95 km/h
